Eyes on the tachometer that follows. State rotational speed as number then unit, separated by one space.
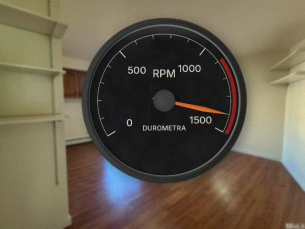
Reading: 1400 rpm
